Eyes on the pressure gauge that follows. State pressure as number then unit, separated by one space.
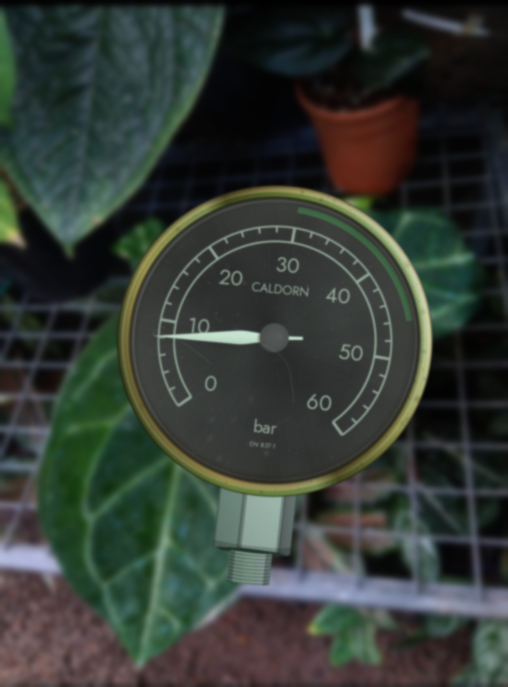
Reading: 8 bar
